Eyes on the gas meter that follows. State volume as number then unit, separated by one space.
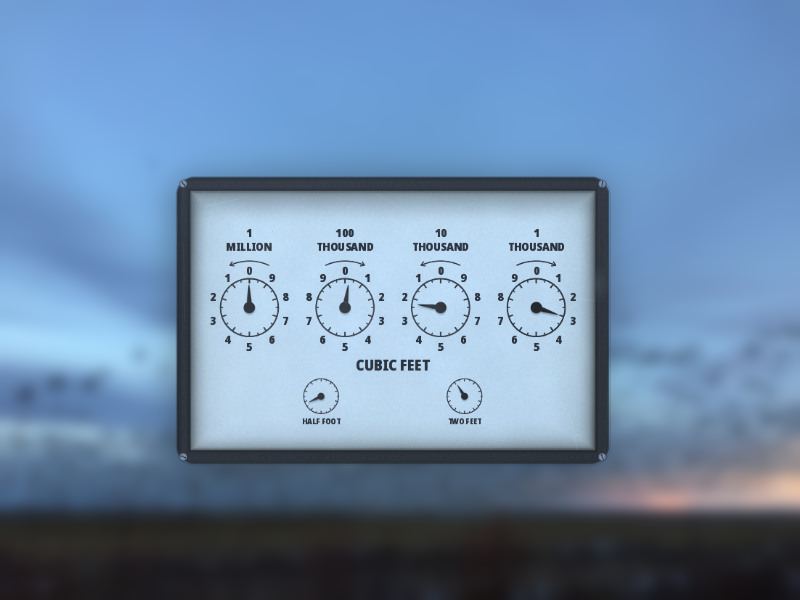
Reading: 2300 ft³
